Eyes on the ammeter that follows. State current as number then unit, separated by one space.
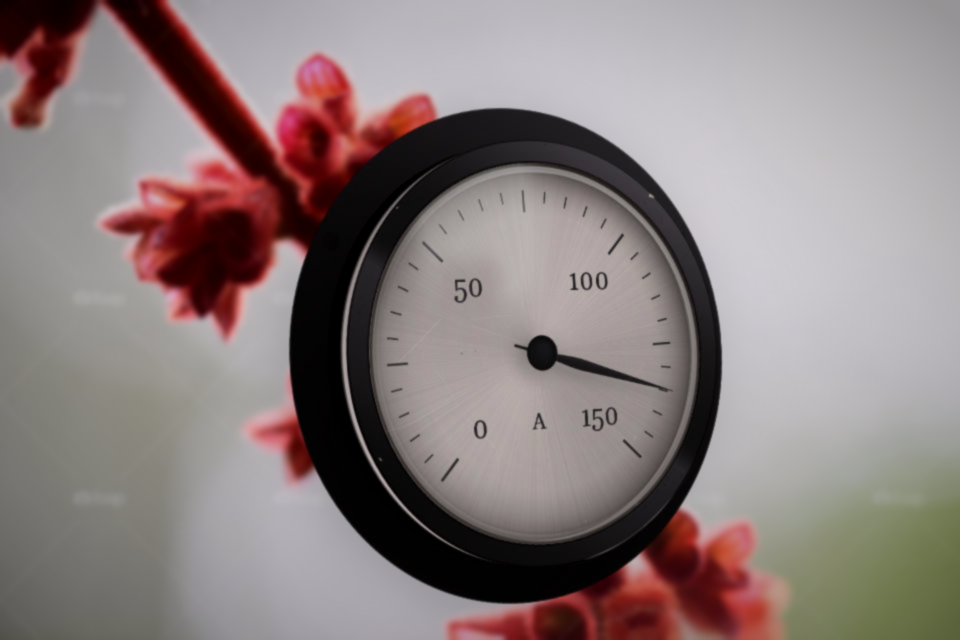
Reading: 135 A
